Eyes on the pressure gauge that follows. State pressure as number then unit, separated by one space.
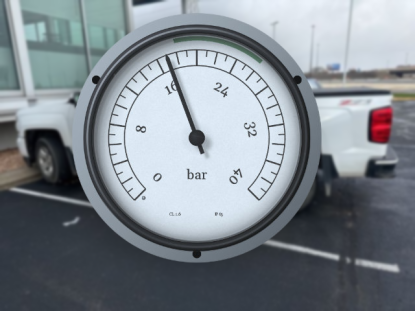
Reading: 17 bar
